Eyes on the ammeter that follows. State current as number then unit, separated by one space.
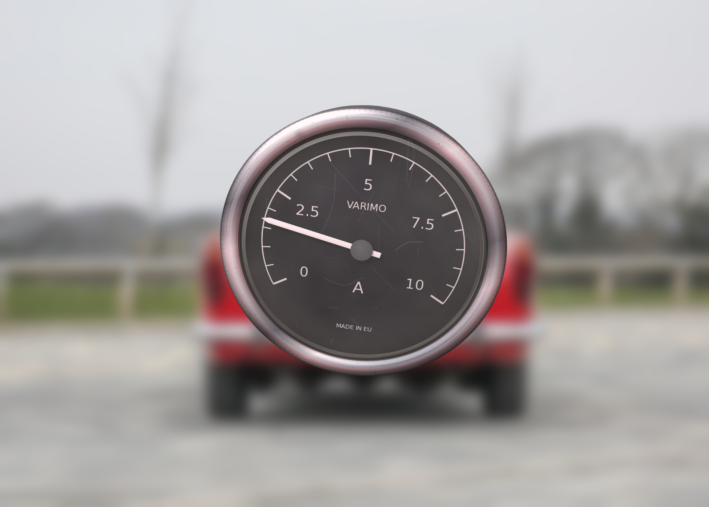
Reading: 1.75 A
